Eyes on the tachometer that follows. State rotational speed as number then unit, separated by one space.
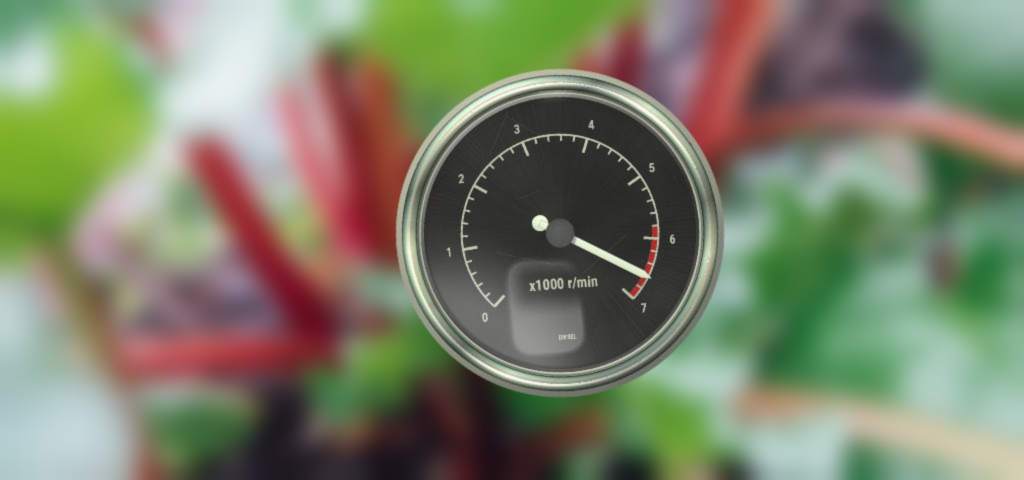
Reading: 6600 rpm
